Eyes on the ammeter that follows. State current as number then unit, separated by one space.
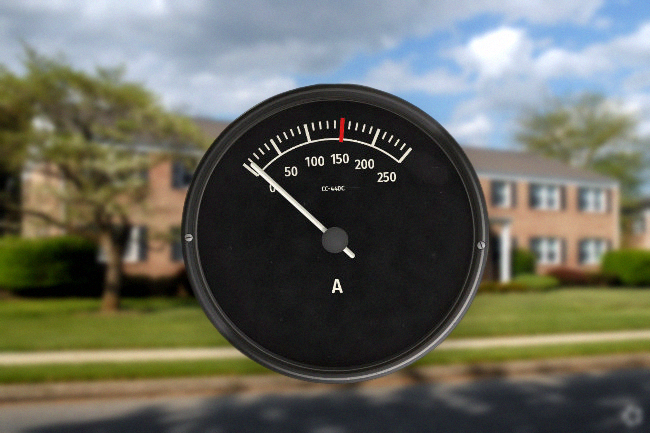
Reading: 10 A
